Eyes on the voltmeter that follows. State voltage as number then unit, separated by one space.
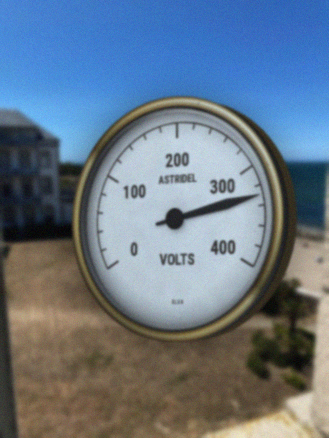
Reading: 330 V
